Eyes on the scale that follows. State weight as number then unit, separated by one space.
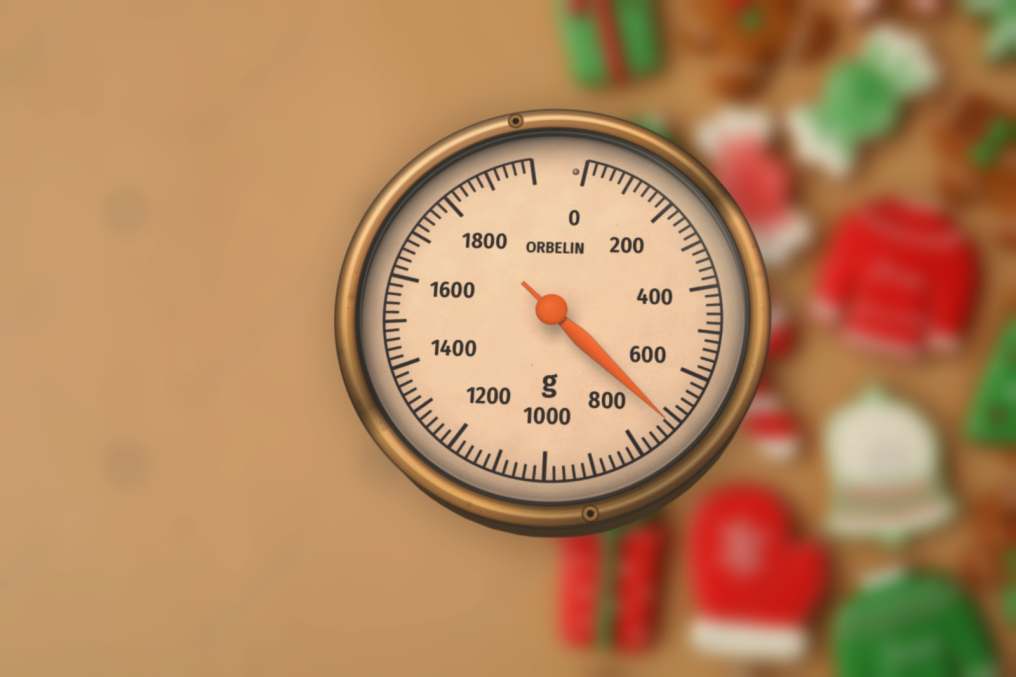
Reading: 720 g
